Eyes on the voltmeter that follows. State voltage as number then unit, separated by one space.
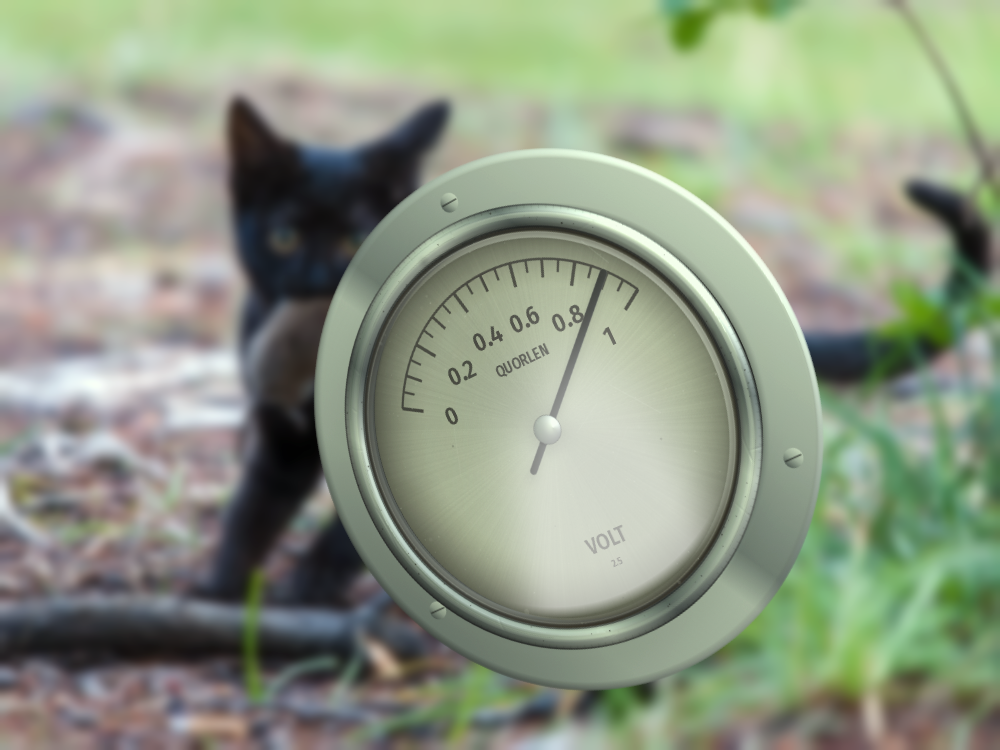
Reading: 0.9 V
